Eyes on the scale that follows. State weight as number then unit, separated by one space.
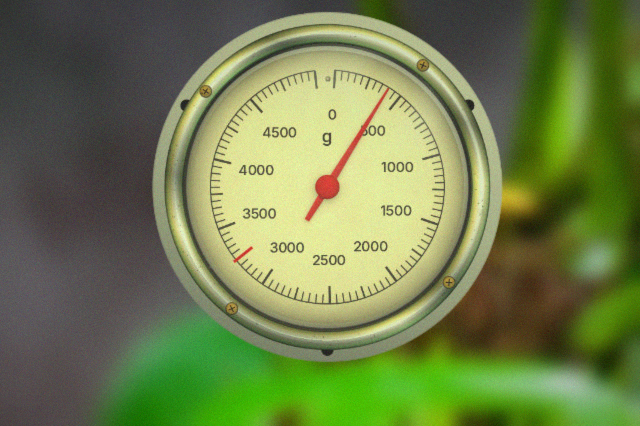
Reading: 400 g
